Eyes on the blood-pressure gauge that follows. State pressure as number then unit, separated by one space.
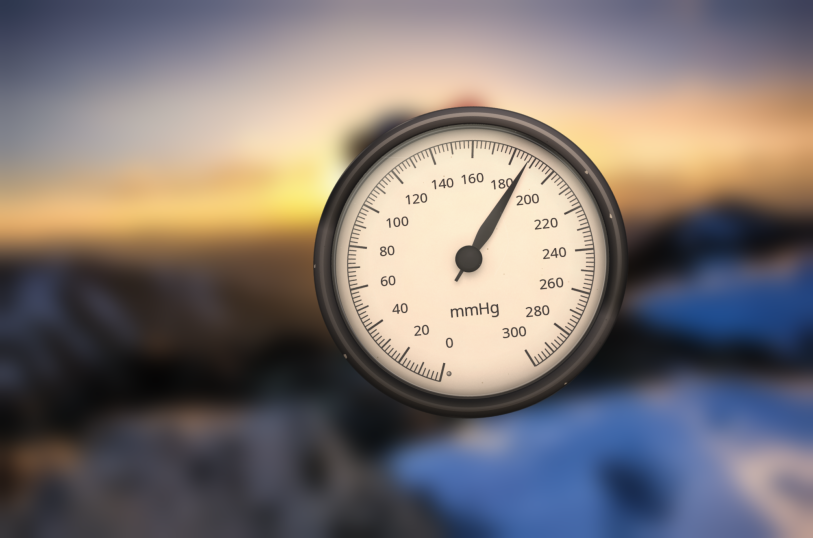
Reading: 188 mmHg
